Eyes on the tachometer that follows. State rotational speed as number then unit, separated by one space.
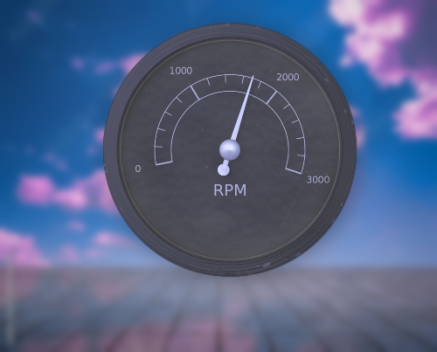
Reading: 1700 rpm
